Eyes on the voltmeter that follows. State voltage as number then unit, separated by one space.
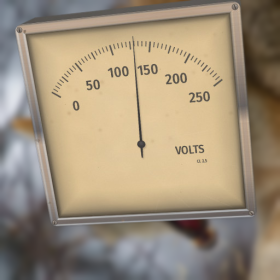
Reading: 130 V
